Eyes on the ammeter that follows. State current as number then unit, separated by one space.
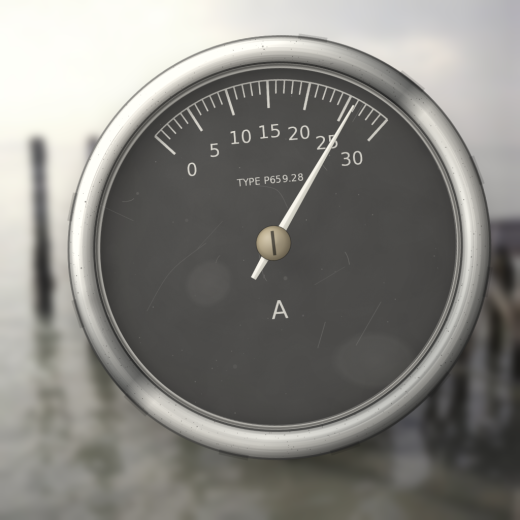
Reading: 26 A
